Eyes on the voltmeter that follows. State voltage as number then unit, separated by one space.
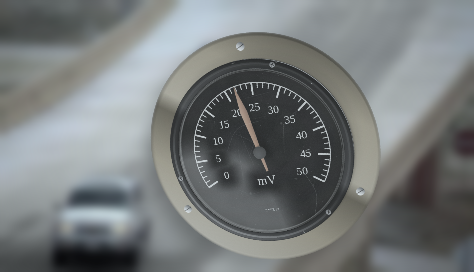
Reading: 22 mV
